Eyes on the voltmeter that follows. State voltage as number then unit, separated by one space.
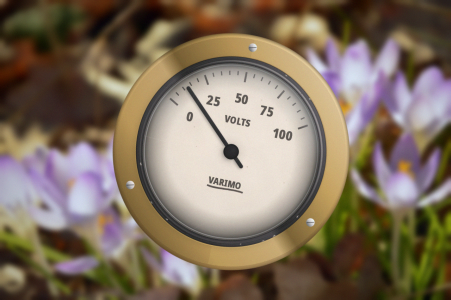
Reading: 12.5 V
